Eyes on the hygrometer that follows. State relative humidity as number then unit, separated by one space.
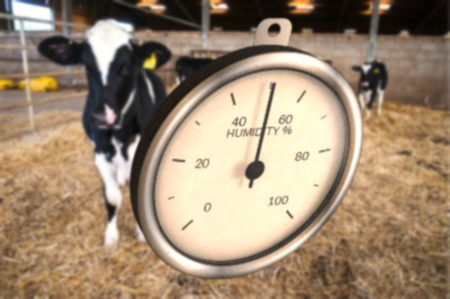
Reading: 50 %
